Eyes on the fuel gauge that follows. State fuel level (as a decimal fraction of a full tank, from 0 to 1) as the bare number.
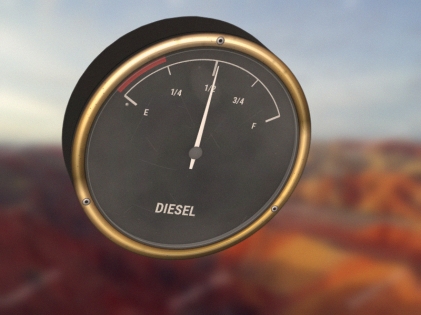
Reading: 0.5
